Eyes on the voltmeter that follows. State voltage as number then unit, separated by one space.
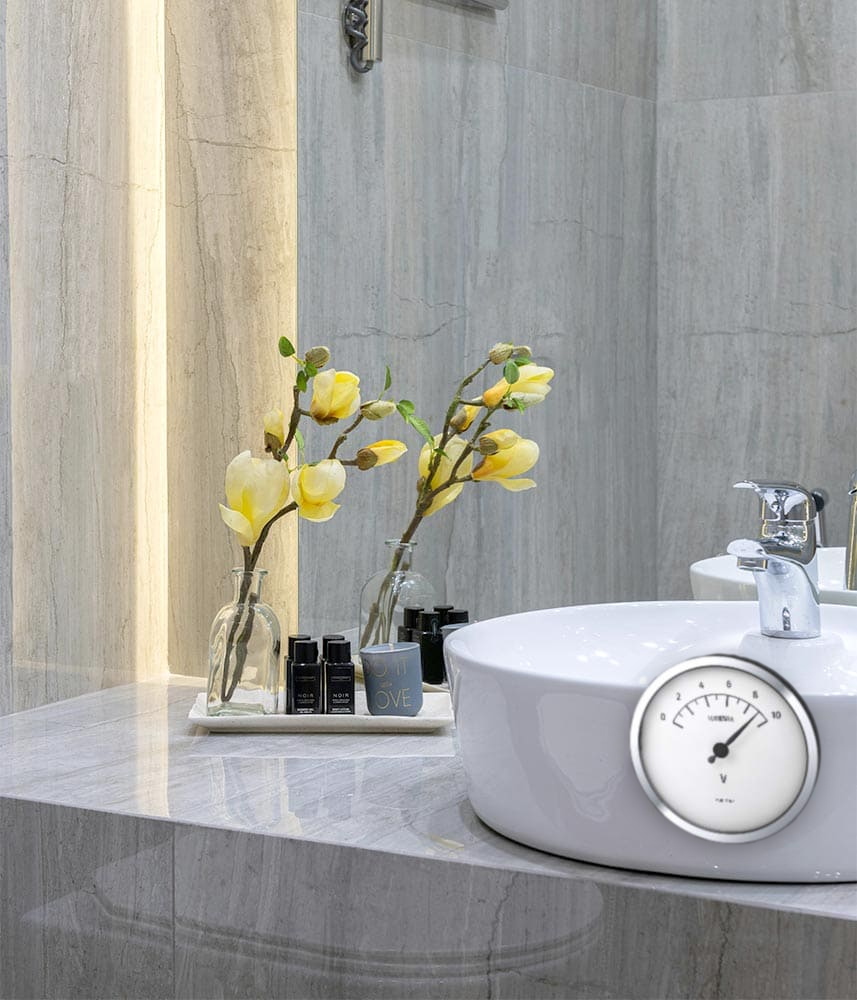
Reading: 9 V
